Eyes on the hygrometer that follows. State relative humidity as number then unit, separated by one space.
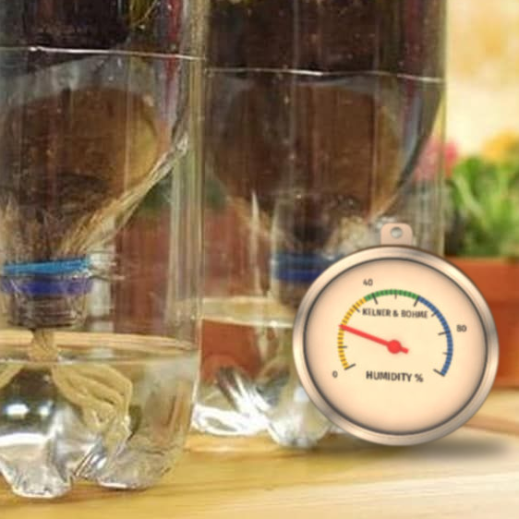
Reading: 20 %
